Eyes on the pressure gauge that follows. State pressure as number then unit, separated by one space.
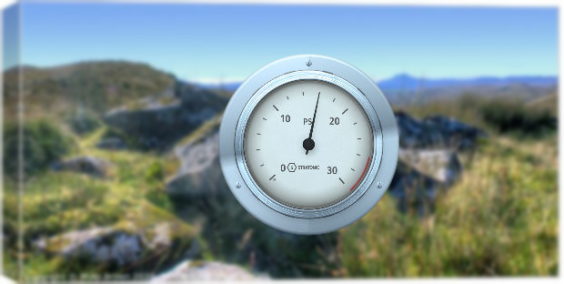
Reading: 16 psi
